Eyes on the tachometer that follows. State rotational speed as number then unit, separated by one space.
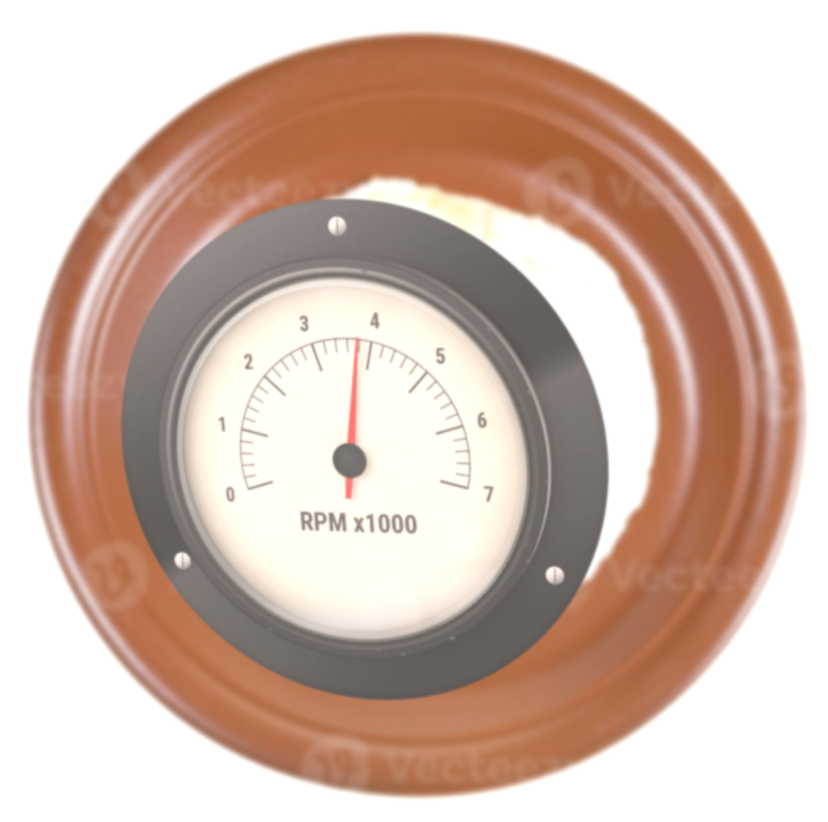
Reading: 3800 rpm
